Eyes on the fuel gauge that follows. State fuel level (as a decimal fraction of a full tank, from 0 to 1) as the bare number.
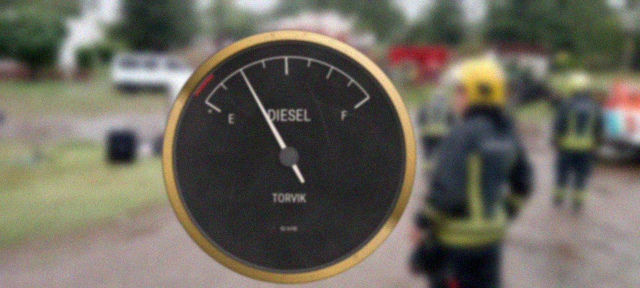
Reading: 0.25
